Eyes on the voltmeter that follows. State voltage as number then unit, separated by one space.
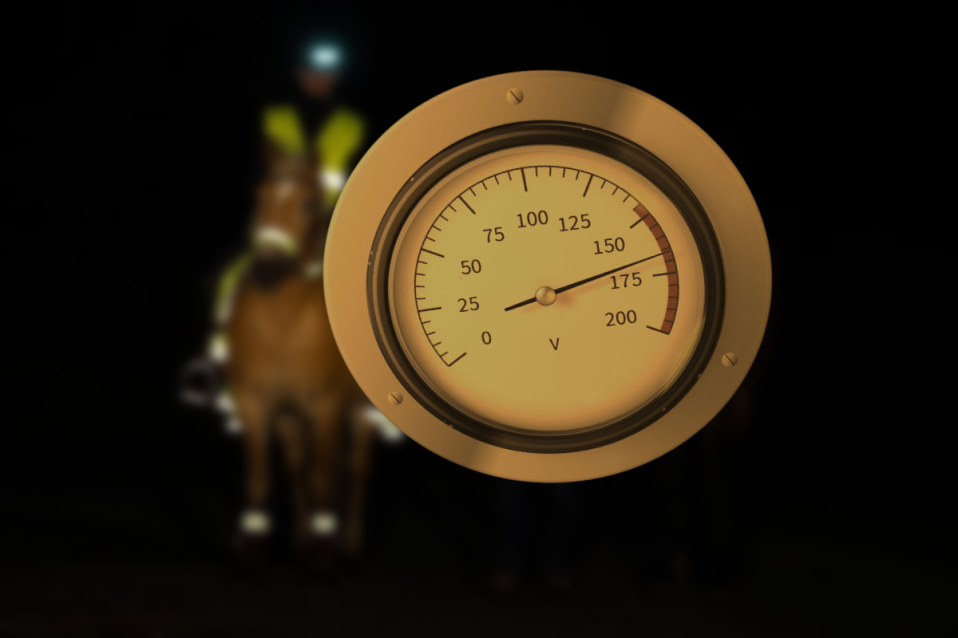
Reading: 165 V
